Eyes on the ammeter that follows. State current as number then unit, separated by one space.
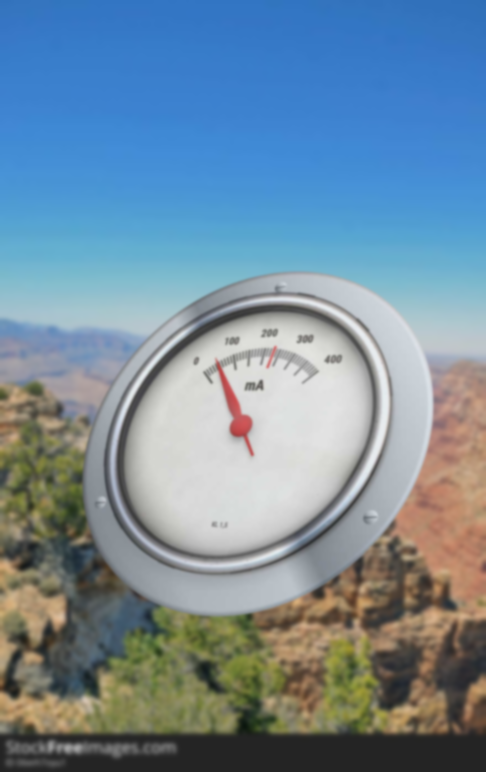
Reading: 50 mA
